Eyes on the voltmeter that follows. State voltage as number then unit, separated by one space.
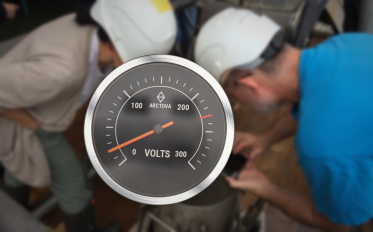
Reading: 20 V
